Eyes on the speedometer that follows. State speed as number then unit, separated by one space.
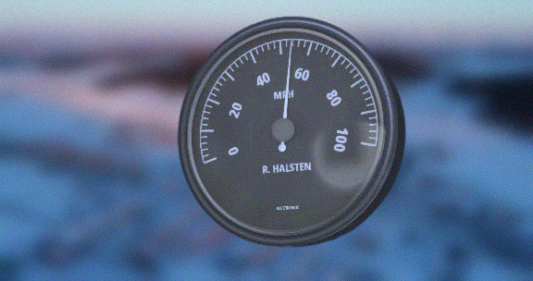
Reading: 54 mph
